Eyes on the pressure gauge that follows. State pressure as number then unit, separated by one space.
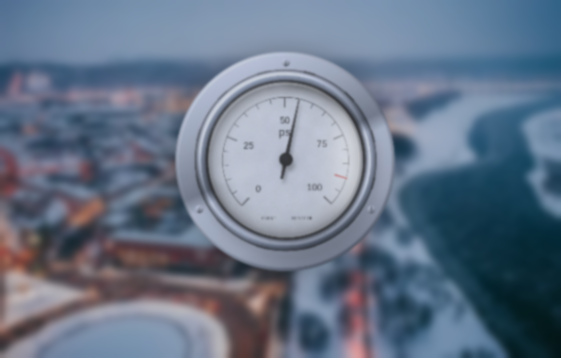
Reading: 55 psi
